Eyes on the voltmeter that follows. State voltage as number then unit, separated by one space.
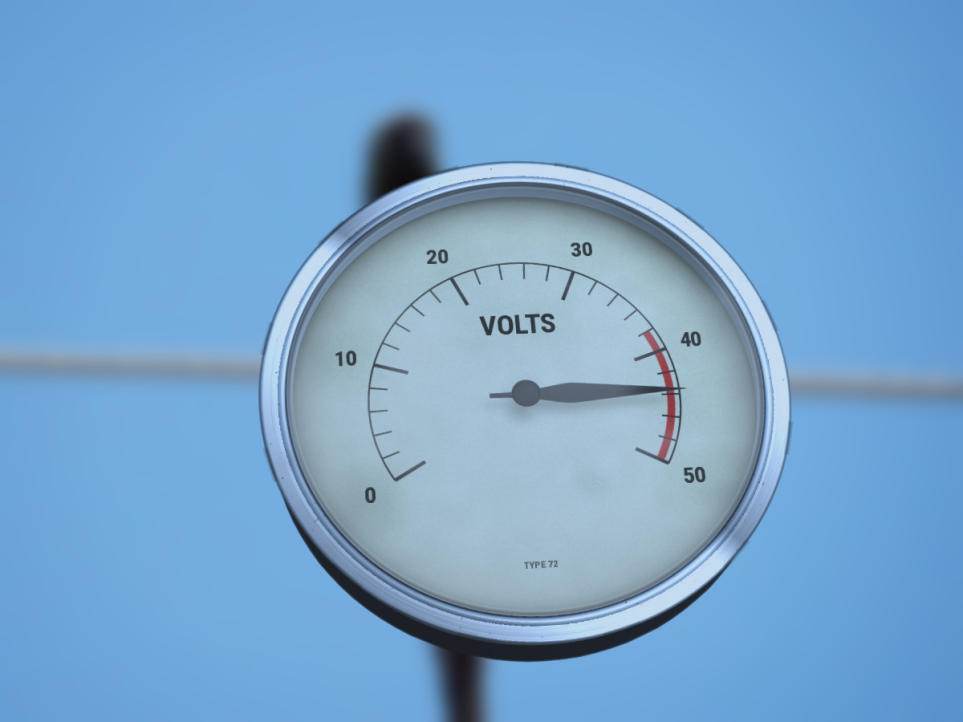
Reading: 44 V
